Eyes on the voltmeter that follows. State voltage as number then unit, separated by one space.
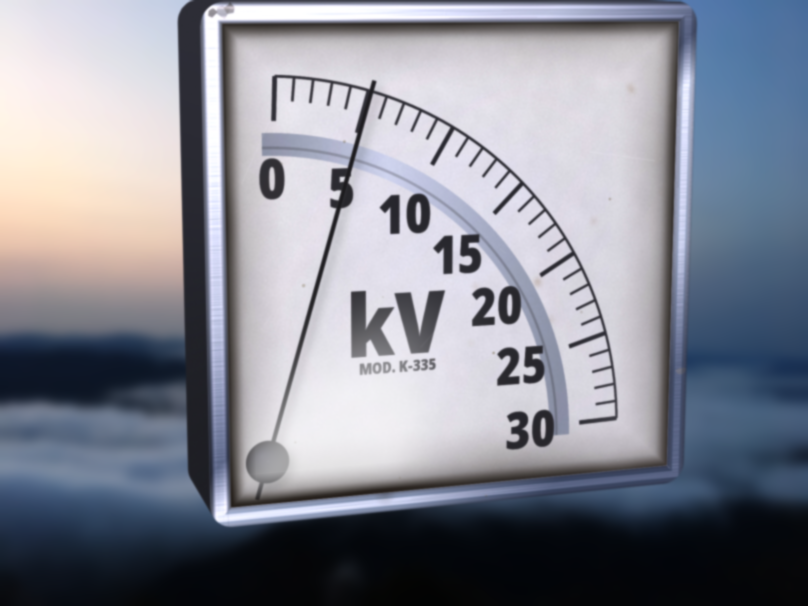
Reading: 5 kV
